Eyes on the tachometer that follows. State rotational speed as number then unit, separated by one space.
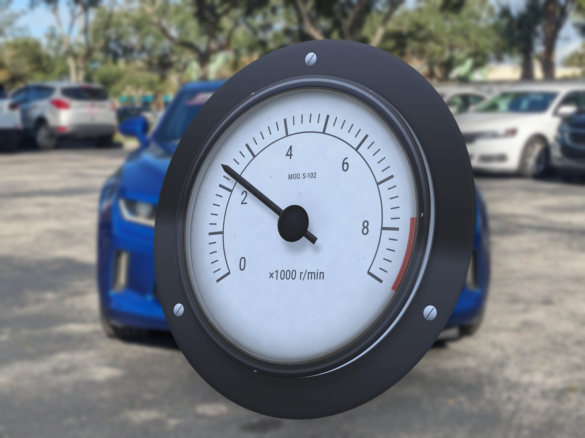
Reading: 2400 rpm
